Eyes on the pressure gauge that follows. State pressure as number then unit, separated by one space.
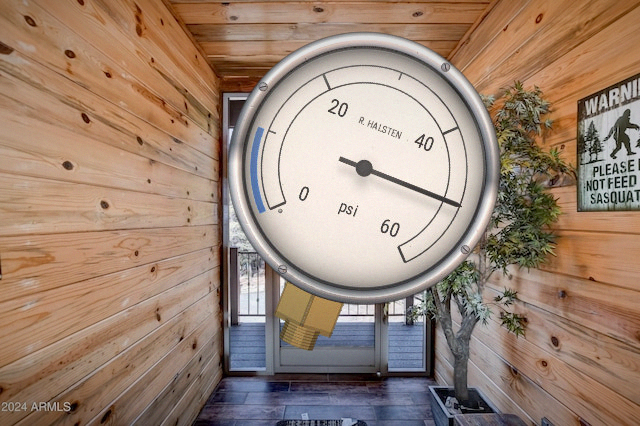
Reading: 50 psi
